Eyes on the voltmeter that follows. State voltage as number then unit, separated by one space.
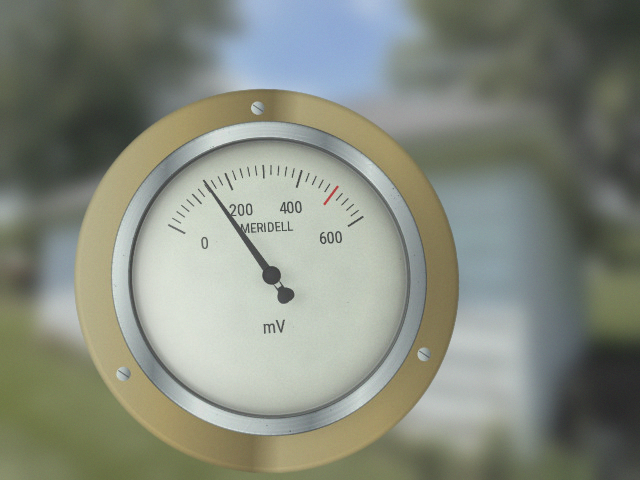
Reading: 140 mV
